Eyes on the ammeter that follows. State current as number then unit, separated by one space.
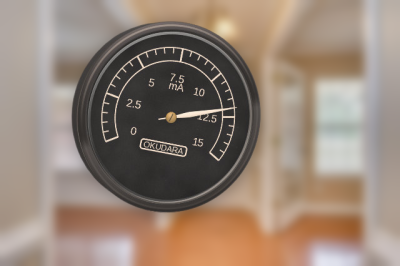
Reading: 12 mA
